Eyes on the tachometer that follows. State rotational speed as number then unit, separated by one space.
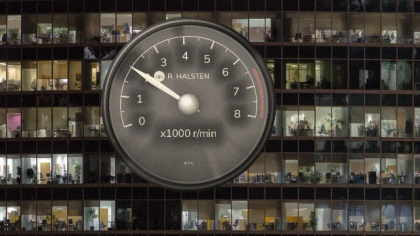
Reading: 2000 rpm
